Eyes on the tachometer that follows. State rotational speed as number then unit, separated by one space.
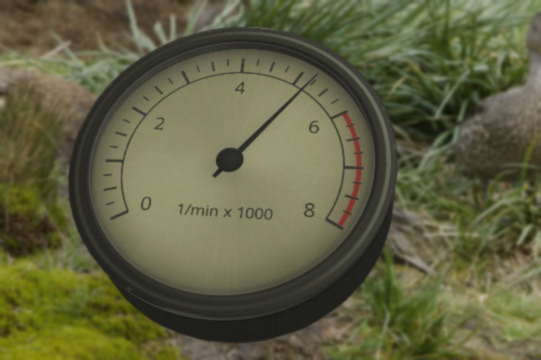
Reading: 5250 rpm
